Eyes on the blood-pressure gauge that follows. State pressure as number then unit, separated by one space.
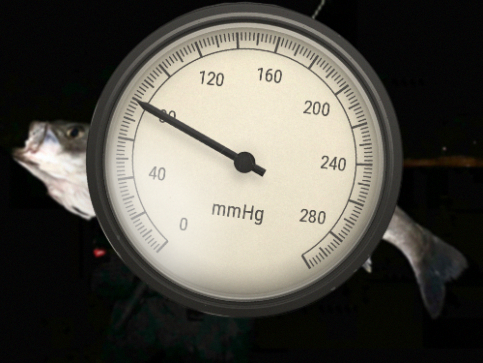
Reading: 80 mmHg
